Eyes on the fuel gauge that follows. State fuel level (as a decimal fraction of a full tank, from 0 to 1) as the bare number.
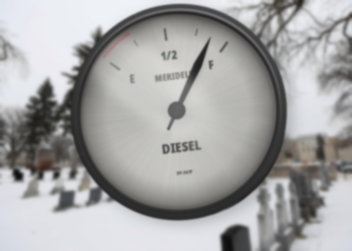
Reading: 0.875
